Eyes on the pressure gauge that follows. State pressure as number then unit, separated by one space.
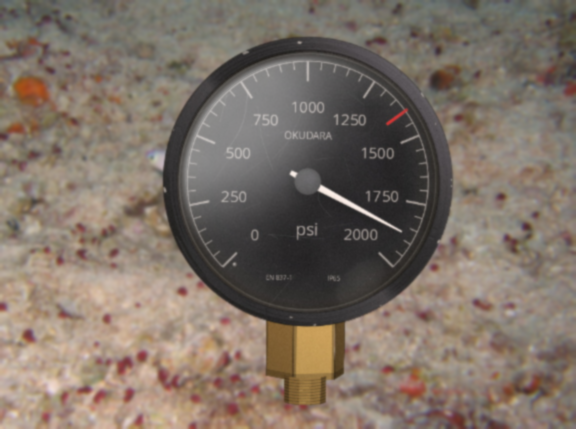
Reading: 1875 psi
